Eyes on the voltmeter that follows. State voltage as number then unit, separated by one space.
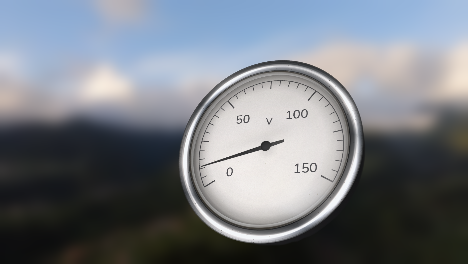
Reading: 10 V
